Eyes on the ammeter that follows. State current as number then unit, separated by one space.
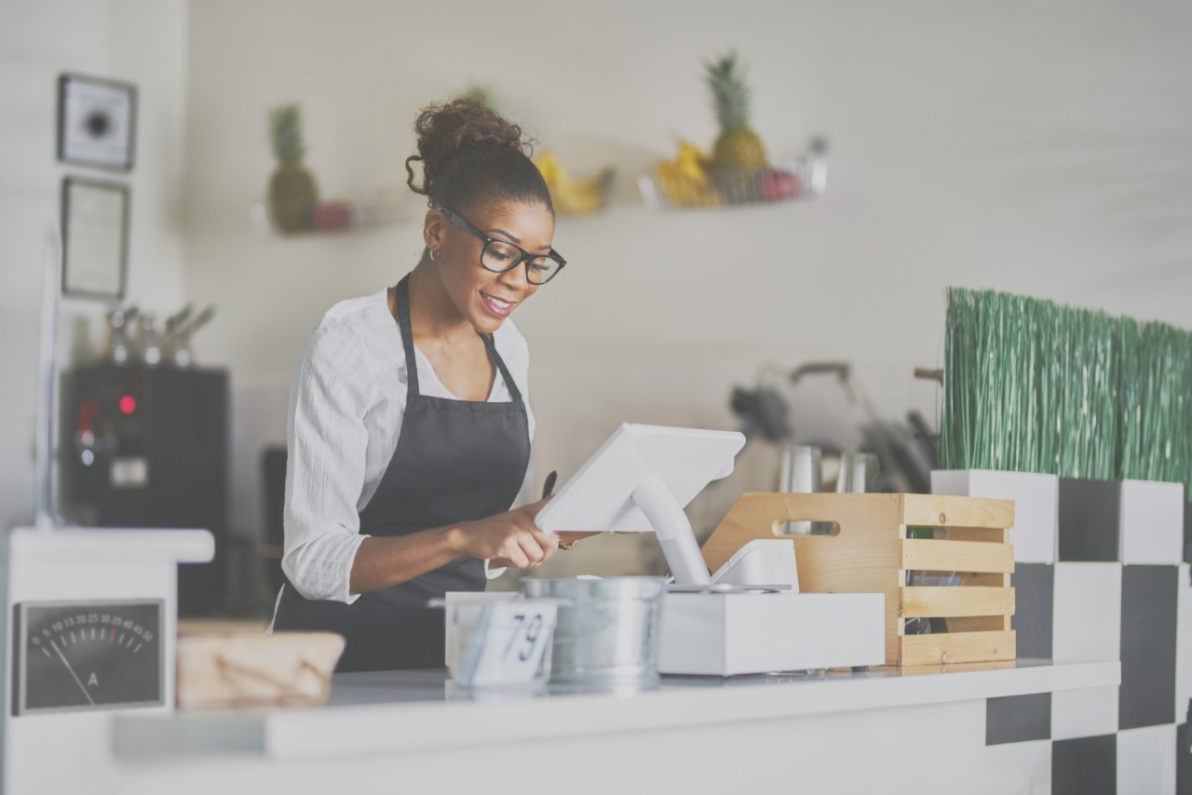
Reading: 5 A
